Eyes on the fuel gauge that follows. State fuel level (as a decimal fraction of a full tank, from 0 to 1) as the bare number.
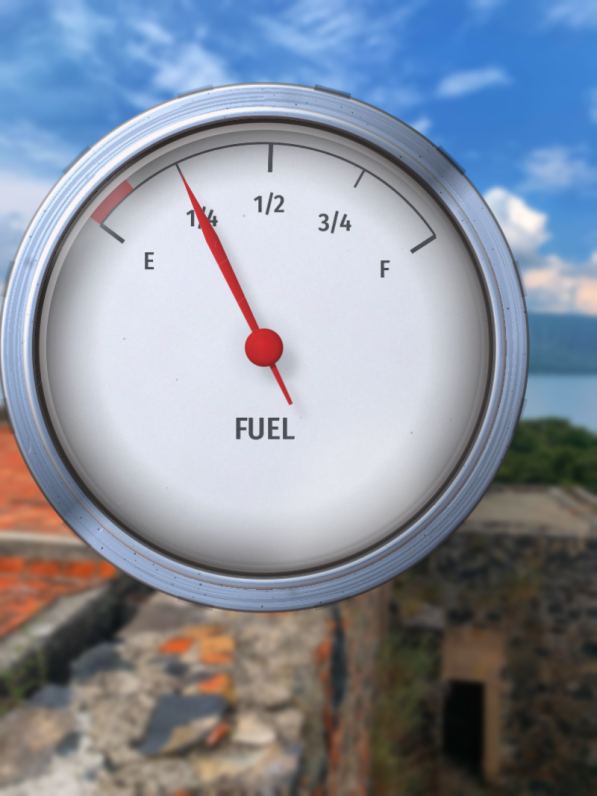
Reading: 0.25
